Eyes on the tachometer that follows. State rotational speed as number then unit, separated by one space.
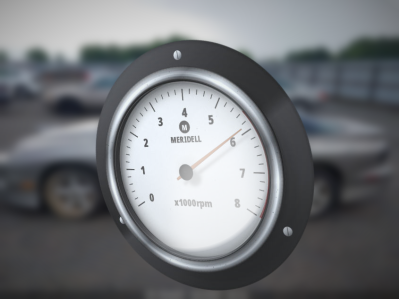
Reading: 5900 rpm
